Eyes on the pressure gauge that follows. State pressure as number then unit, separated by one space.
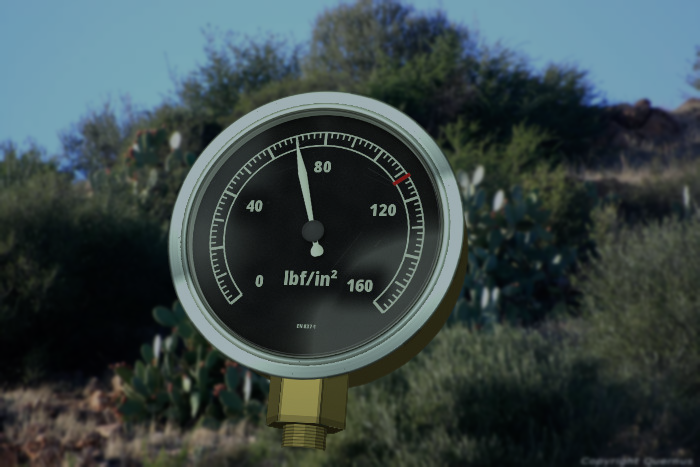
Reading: 70 psi
